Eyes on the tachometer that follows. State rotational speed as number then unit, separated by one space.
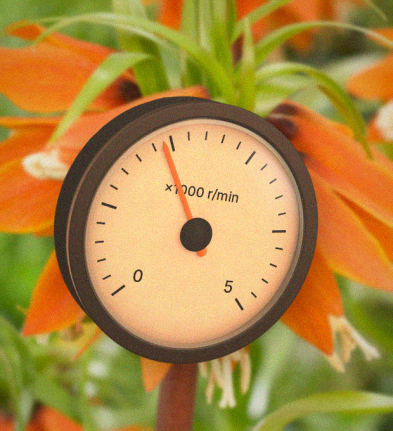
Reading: 1900 rpm
